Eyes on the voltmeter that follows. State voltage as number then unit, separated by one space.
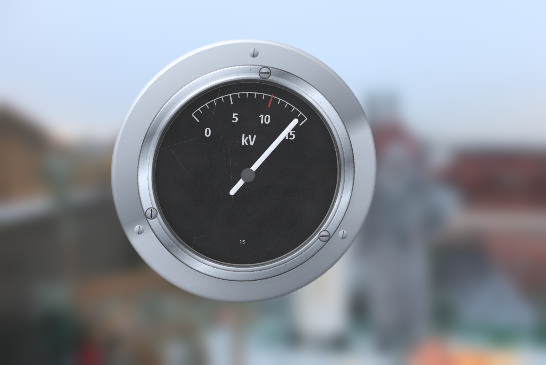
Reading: 14 kV
